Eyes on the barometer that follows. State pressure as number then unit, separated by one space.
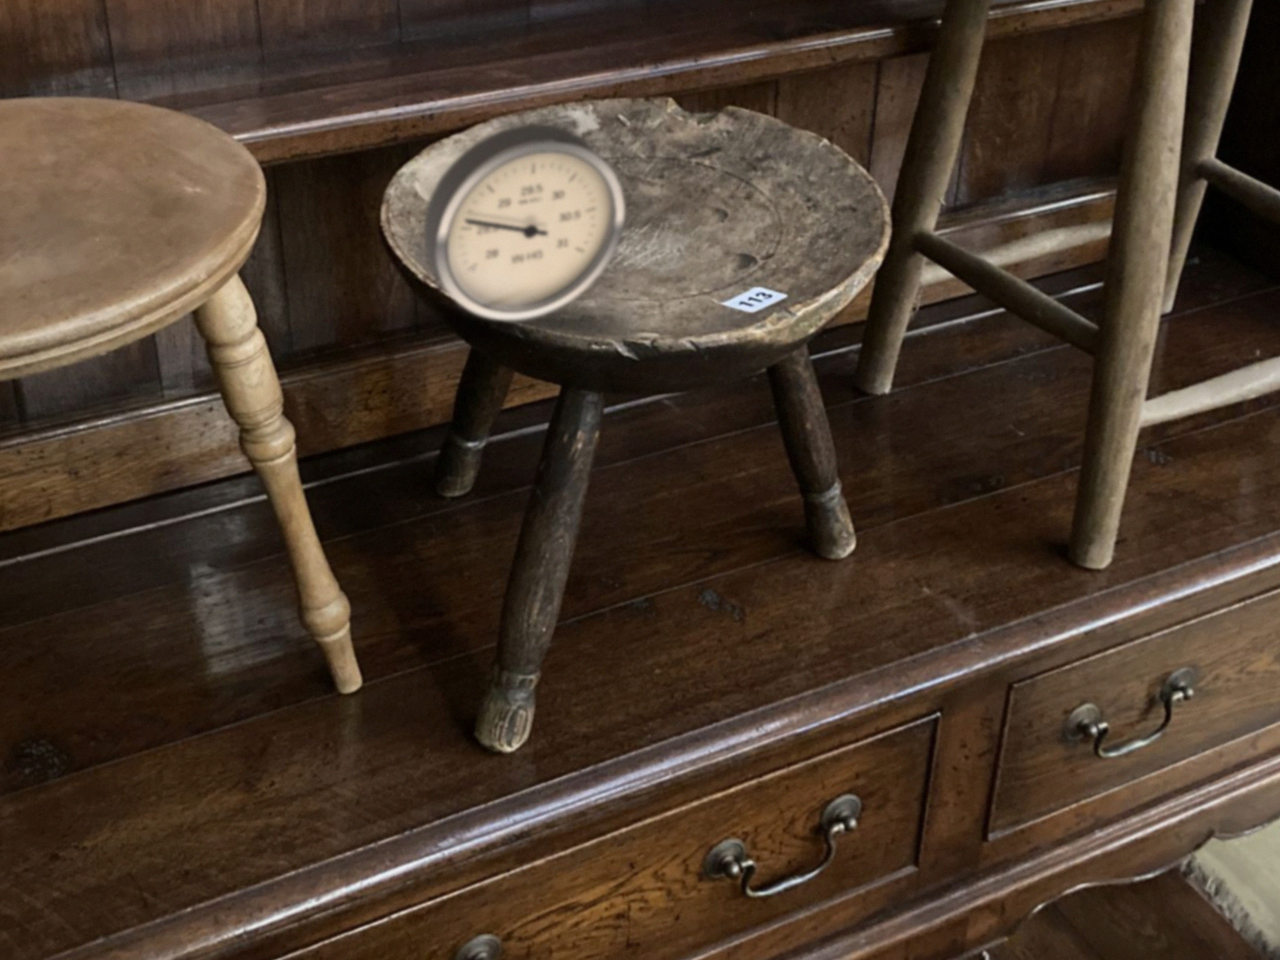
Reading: 28.6 inHg
